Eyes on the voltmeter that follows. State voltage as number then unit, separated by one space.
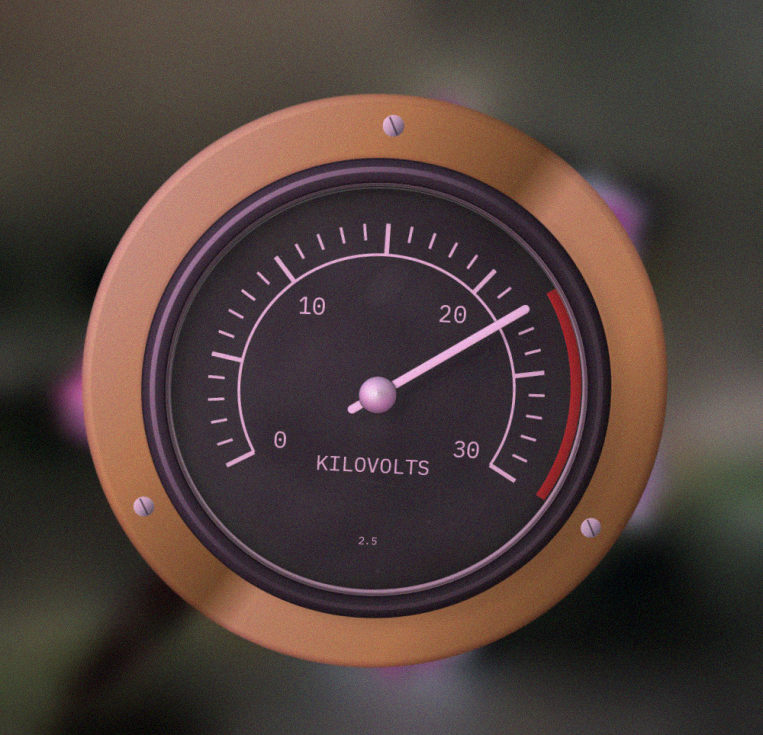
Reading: 22 kV
